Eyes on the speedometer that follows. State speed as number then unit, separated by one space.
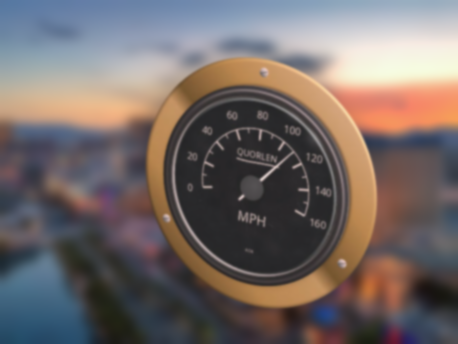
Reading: 110 mph
